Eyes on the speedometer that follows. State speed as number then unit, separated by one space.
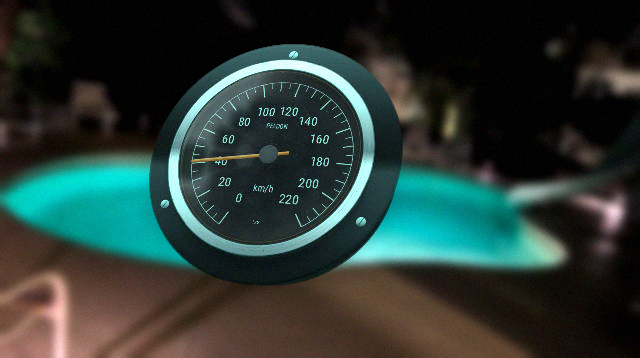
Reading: 40 km/h
